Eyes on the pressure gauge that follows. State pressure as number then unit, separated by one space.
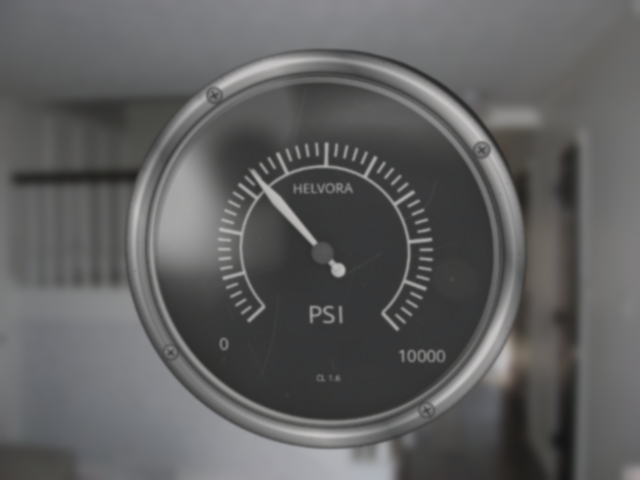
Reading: 3400 psi
